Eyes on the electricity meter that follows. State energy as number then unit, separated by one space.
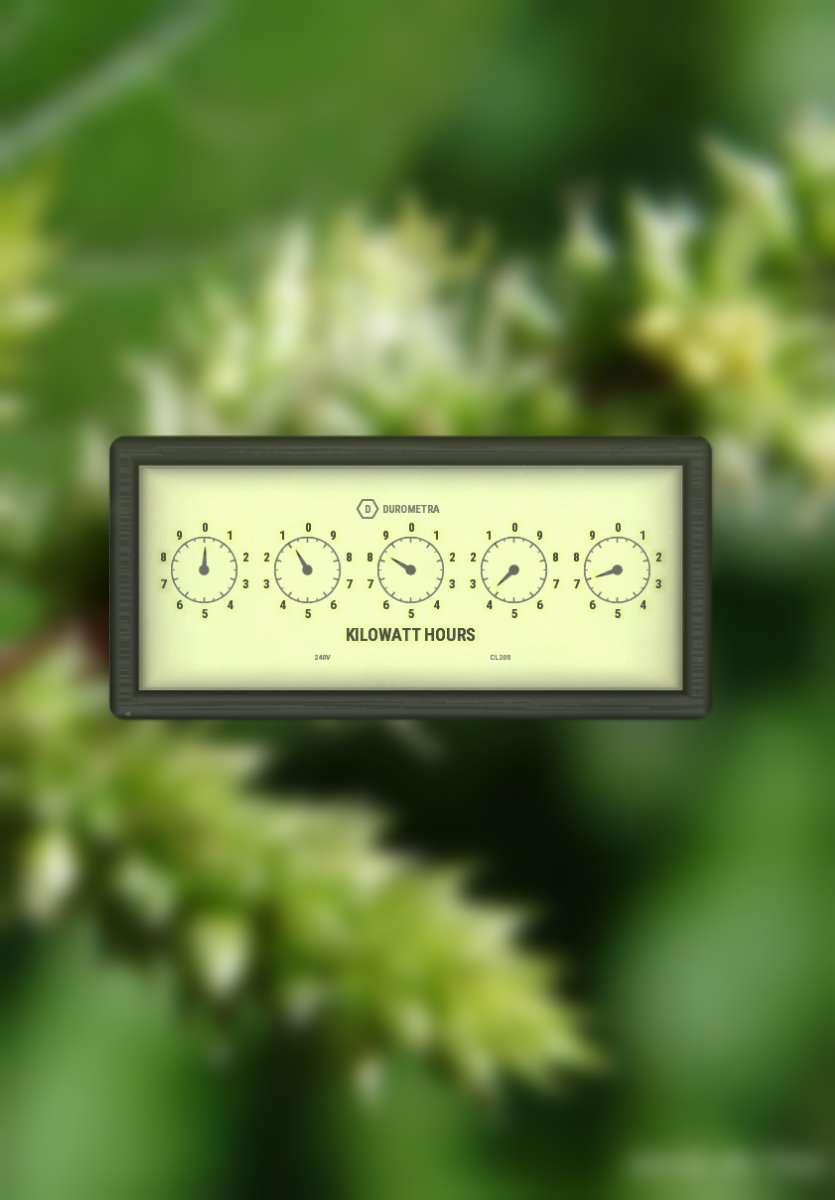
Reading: 837 kWh
